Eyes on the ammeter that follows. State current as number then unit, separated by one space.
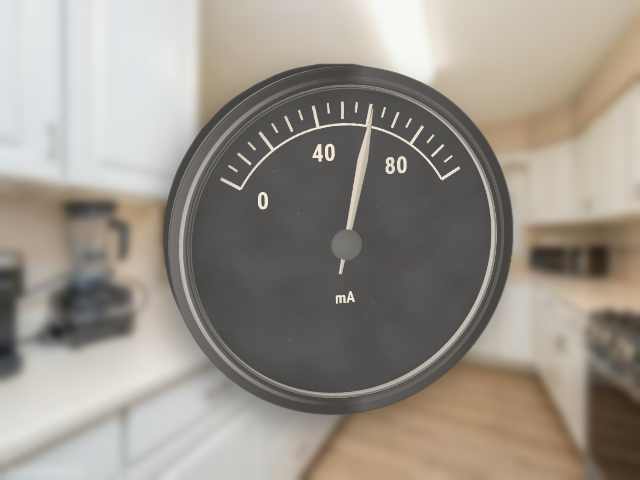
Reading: 60 mA
